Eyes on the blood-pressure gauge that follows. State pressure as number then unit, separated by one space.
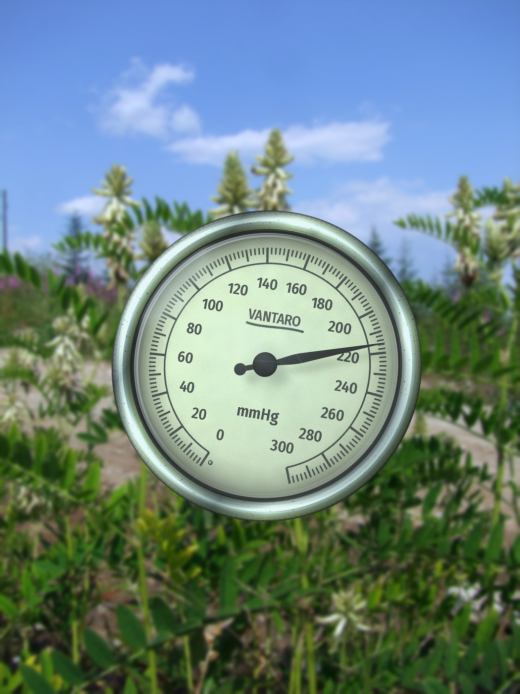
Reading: 216 mmHg
